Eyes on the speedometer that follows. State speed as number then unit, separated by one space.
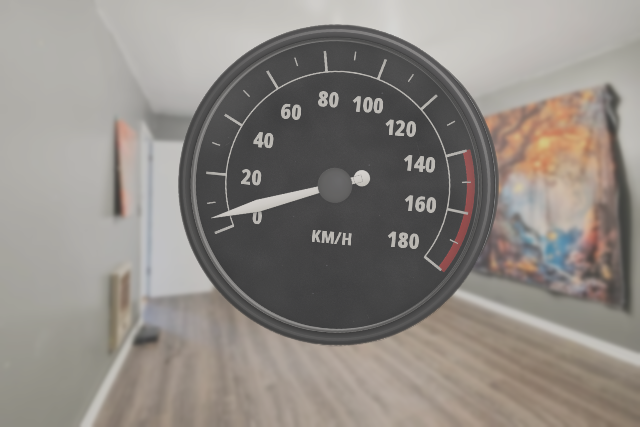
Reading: 5 km/h
